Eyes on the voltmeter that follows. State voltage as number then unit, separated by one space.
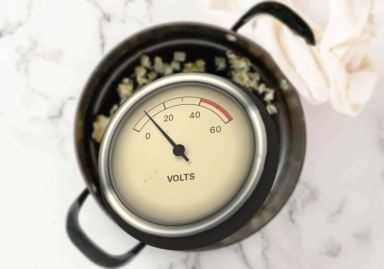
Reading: 10 V
